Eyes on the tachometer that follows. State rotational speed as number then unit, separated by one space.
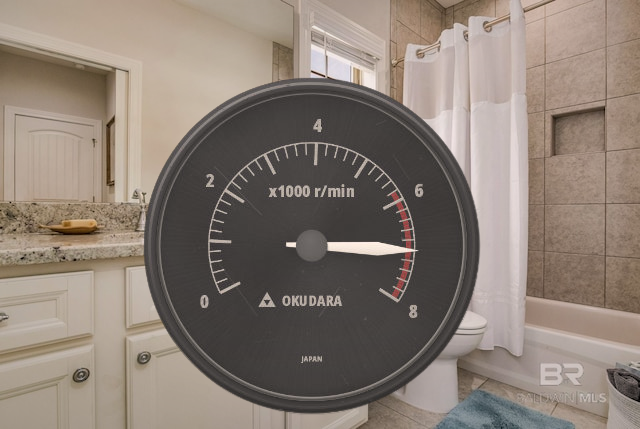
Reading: 7000 rpm
